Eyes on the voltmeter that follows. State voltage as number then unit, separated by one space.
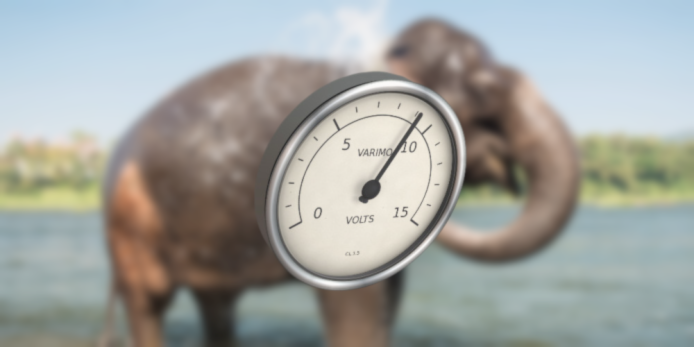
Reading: 9 V
